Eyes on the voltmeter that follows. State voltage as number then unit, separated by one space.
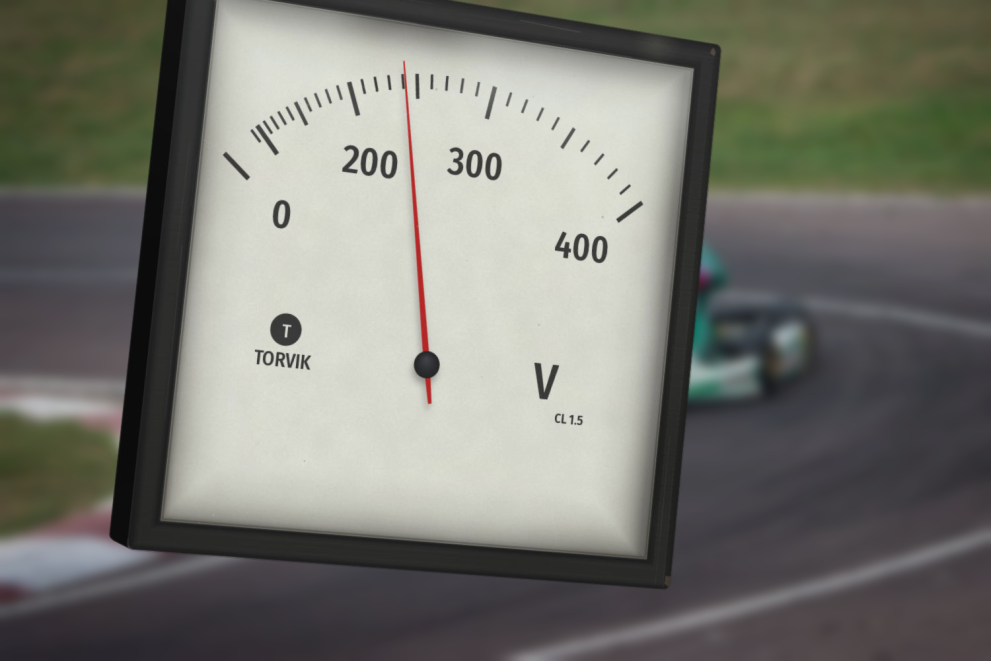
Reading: 240 V
